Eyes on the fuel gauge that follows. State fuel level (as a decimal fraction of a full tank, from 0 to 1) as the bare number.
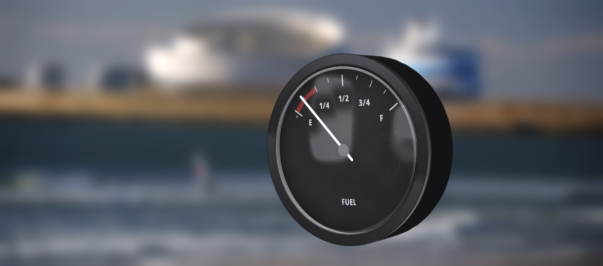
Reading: 0.125
